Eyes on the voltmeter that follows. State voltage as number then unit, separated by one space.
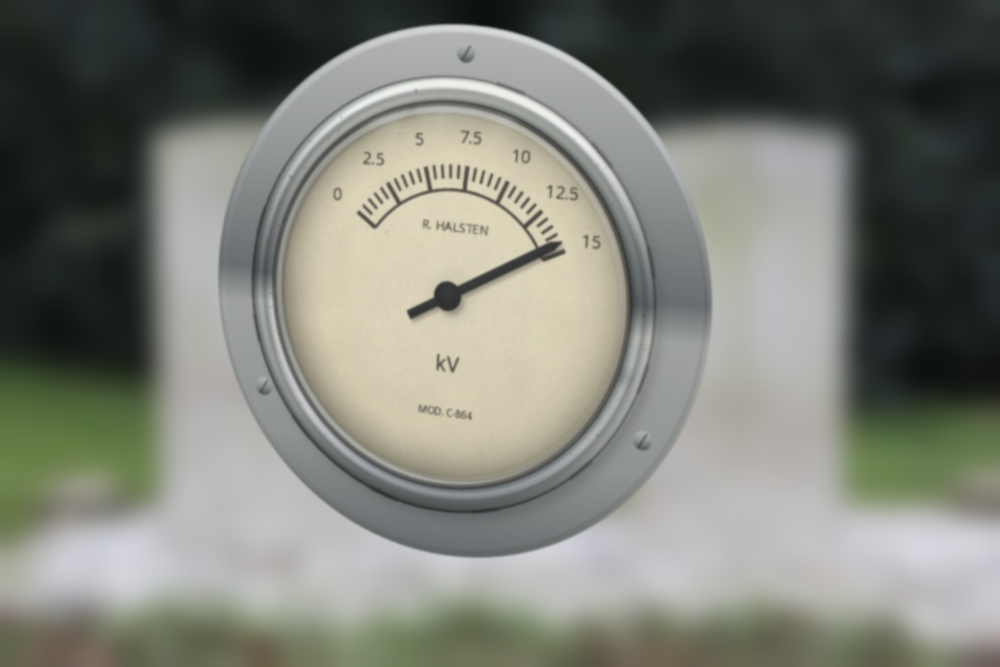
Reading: 14.5 kV
